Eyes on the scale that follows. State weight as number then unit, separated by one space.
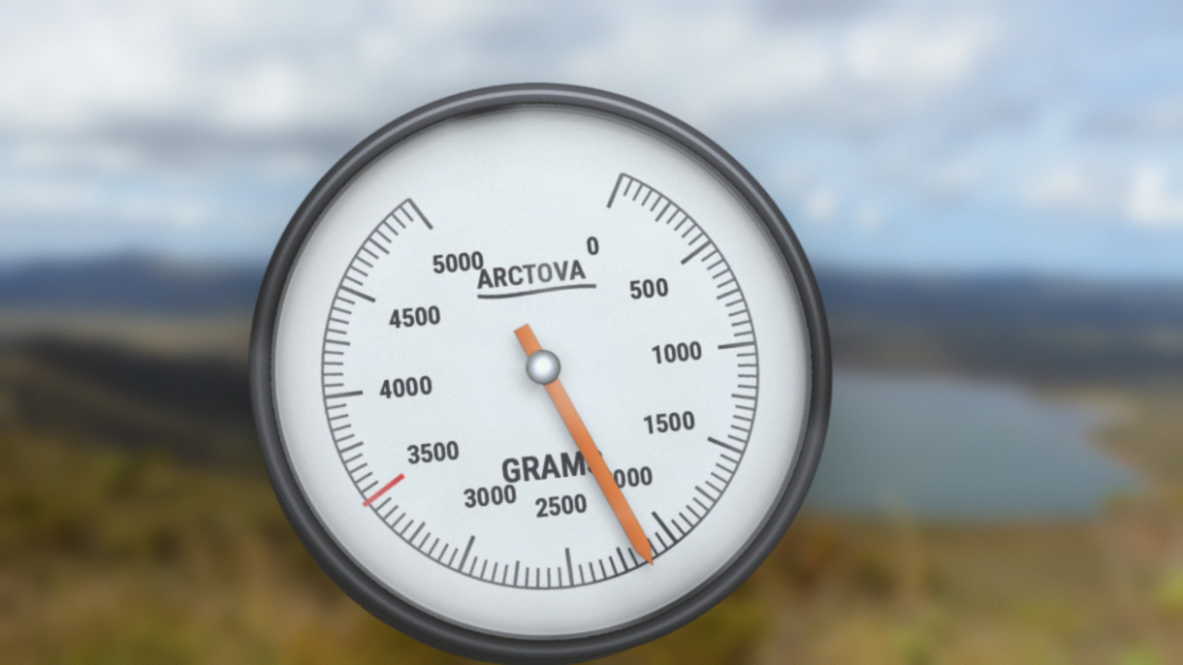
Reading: 2150 g
